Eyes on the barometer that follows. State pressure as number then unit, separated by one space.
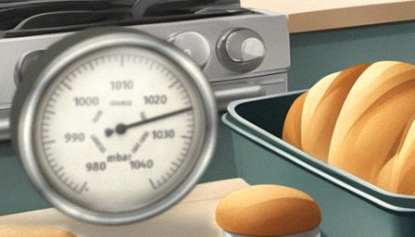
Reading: 1025 mbar
